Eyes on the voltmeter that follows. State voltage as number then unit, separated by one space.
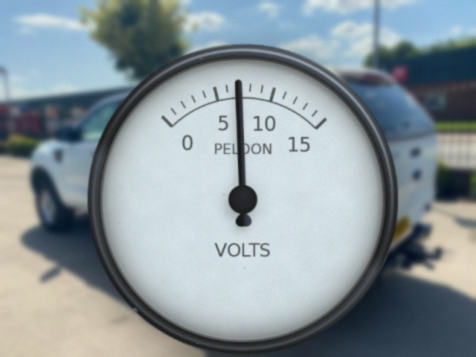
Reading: 7 V
